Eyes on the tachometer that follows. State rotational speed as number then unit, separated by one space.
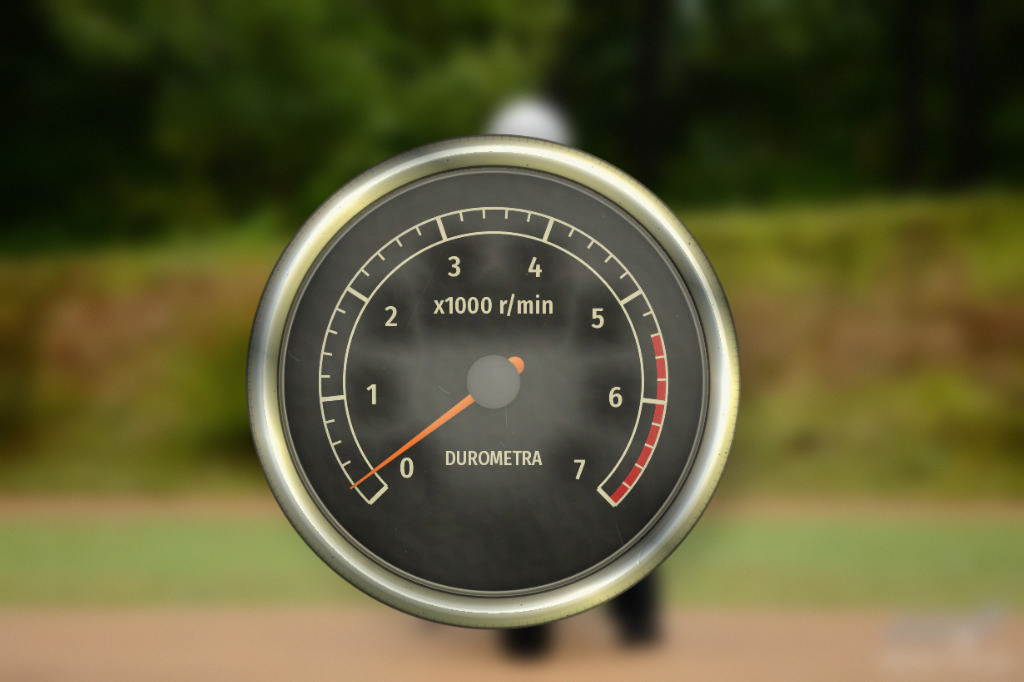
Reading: 200 rpm
